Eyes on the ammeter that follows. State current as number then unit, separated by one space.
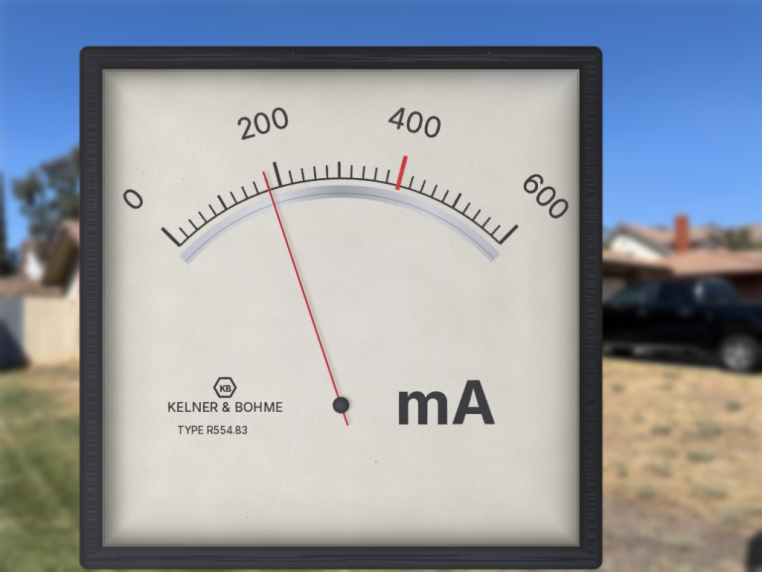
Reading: 180 mA
